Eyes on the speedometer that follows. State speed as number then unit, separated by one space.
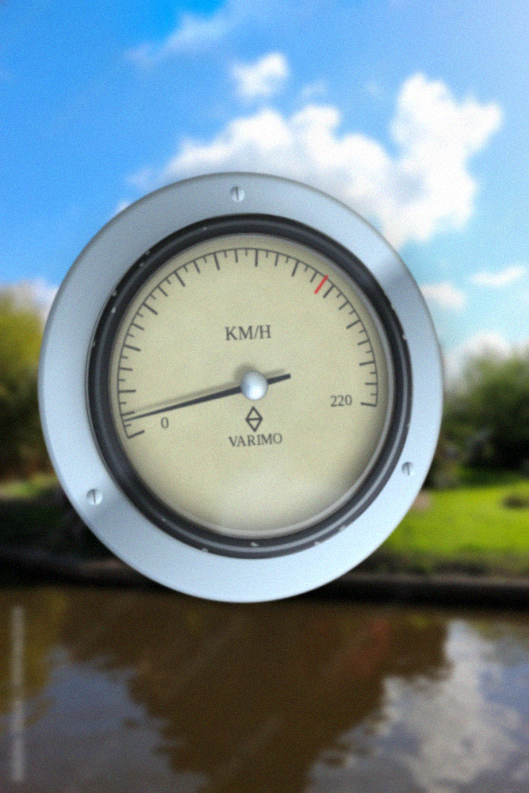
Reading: 7.5 km/h
